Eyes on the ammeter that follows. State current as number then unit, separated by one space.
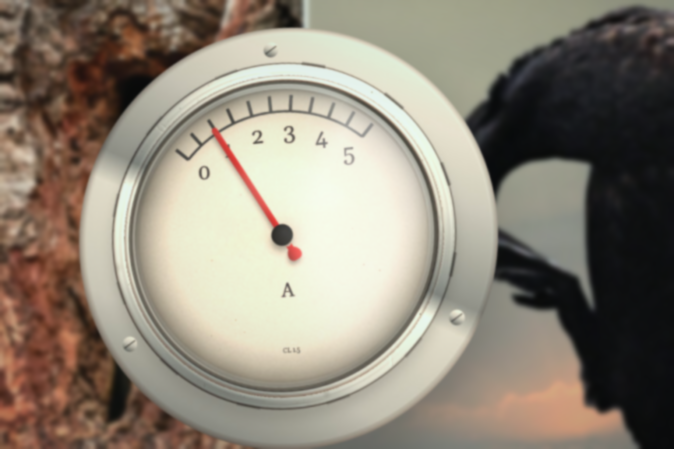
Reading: 1 A
